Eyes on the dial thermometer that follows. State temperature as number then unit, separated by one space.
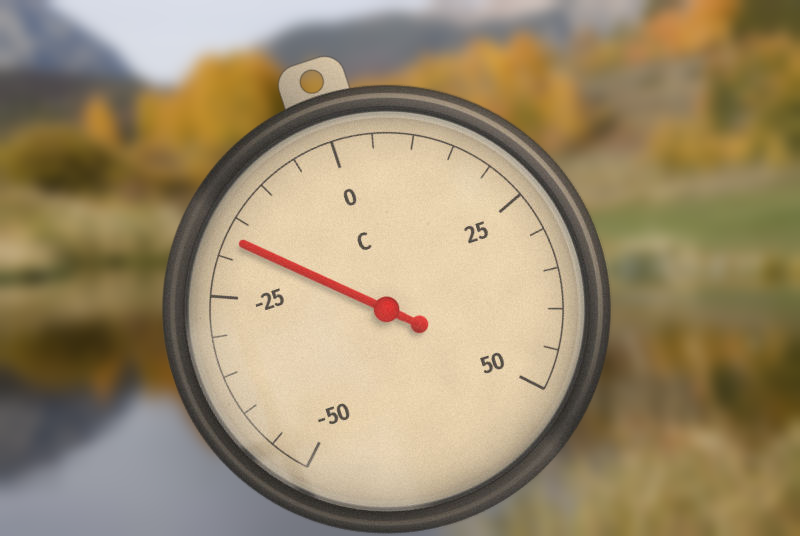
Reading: -17.5 °C
